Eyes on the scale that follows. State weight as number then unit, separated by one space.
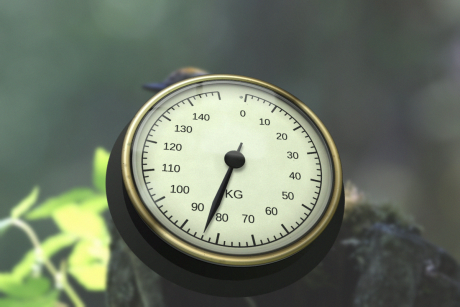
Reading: 84 kg
